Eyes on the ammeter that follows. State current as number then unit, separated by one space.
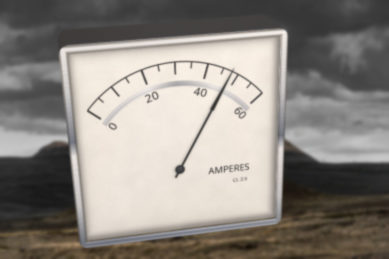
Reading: 47.5 A
